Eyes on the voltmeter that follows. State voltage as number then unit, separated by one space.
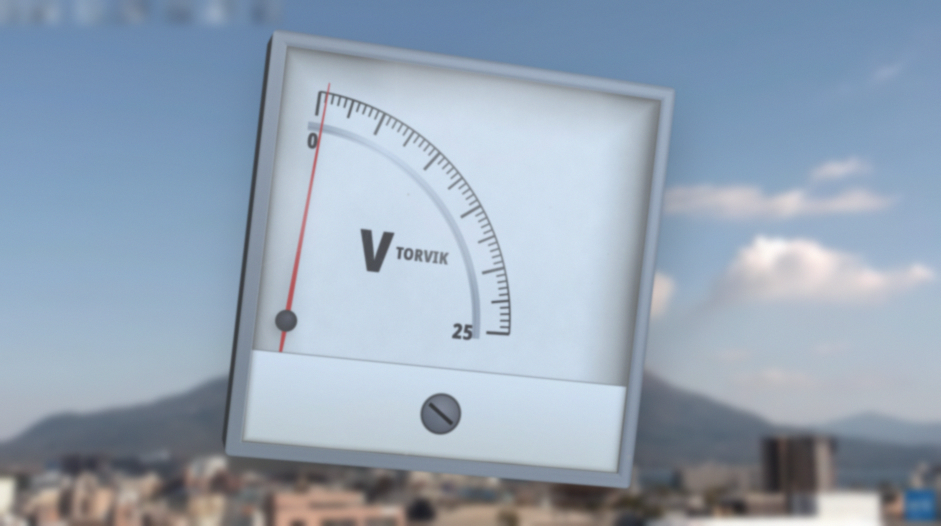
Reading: 0.5 V
